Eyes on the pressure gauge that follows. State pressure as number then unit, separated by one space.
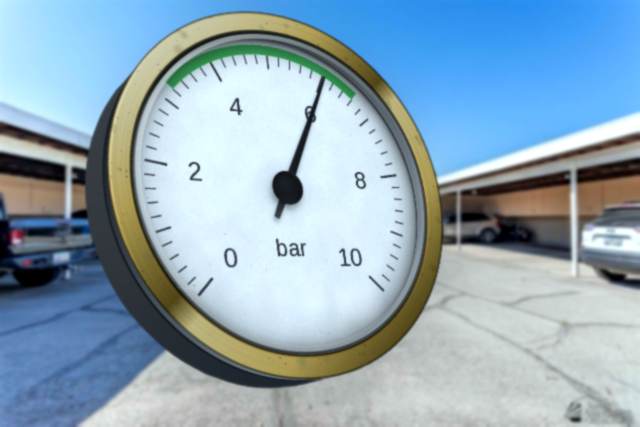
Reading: 6 bar
